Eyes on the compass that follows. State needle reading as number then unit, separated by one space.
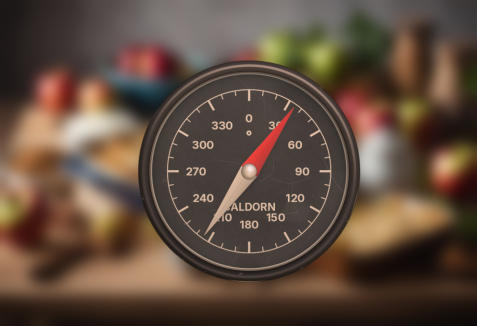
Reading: 35 °
